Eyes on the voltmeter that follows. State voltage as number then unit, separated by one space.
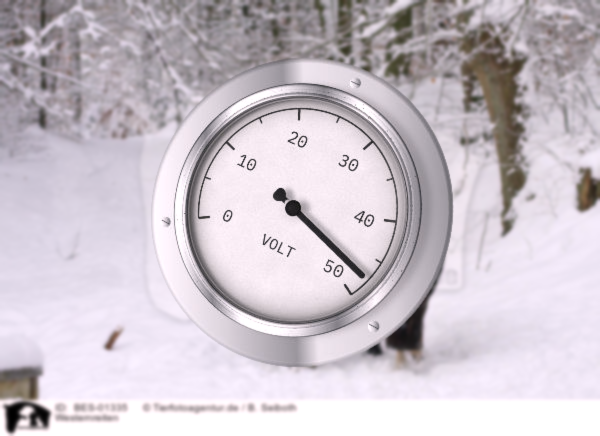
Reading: 47.5 V
